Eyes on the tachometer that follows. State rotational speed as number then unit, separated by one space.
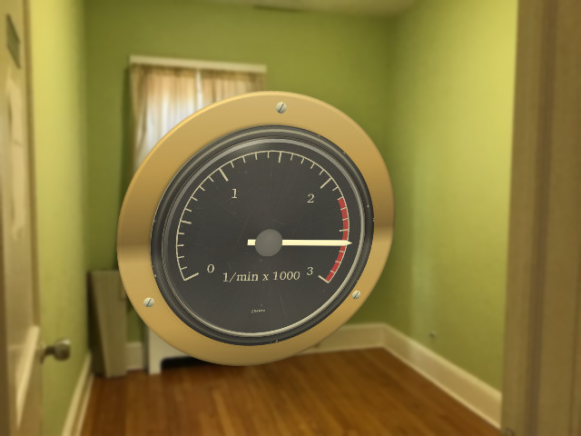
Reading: 2600 rpm
